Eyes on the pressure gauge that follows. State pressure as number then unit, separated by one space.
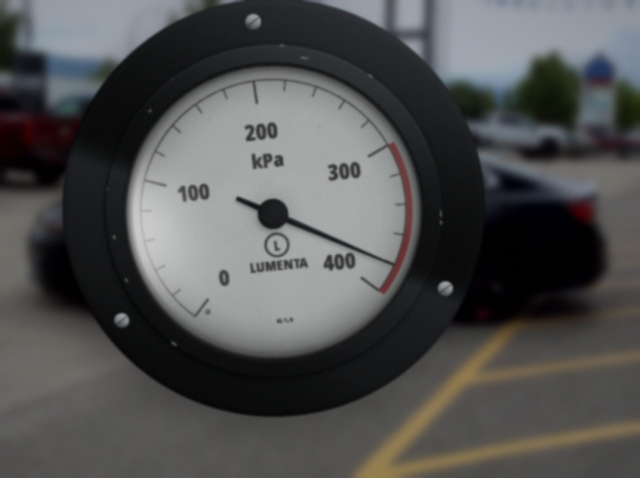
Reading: 380 kPa
